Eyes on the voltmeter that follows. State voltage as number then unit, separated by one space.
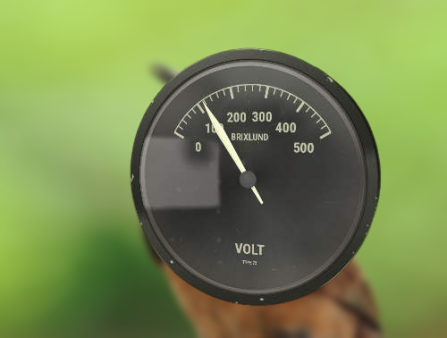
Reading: 120 V
